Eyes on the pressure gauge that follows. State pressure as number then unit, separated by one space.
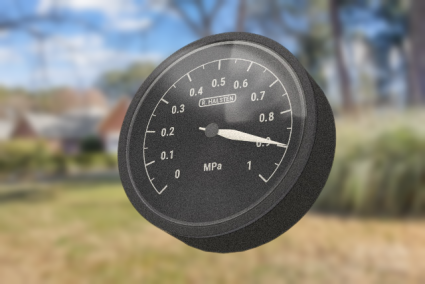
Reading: 0.9 MPa
